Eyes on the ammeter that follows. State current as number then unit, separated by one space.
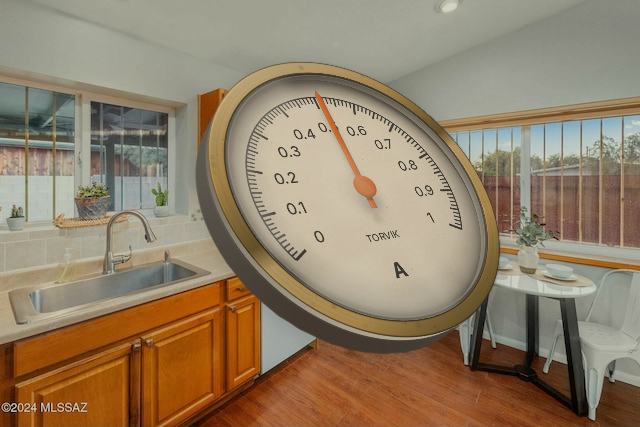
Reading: 0.5 A
